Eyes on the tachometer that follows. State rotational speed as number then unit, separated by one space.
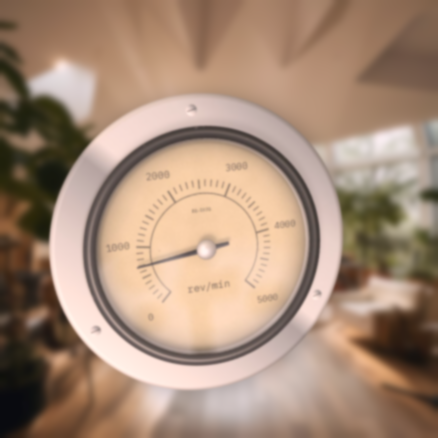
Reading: 700 rpm
